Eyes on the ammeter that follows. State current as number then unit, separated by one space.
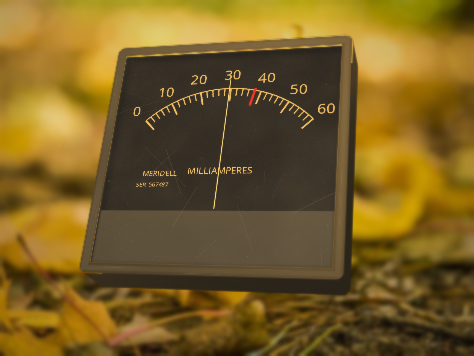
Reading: 30 mA
